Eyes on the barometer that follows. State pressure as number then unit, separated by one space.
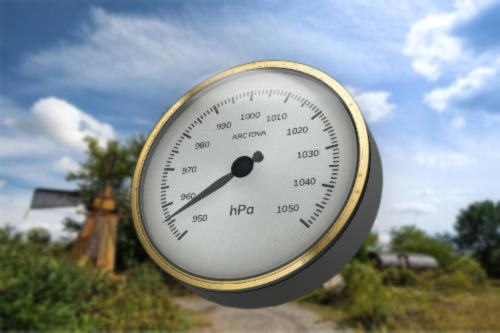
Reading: 955 hPa
